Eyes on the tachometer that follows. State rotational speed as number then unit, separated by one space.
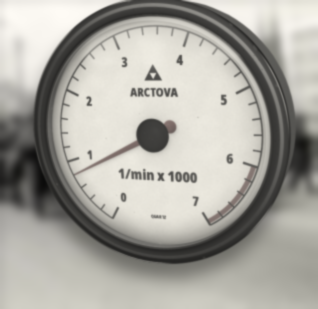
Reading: 800 rpm
